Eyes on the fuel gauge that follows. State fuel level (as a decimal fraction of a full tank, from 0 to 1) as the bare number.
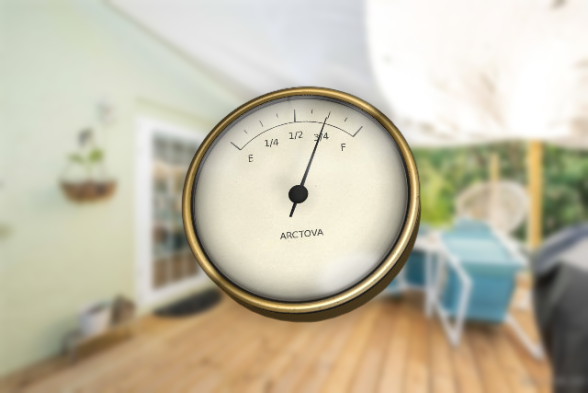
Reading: 0.75
